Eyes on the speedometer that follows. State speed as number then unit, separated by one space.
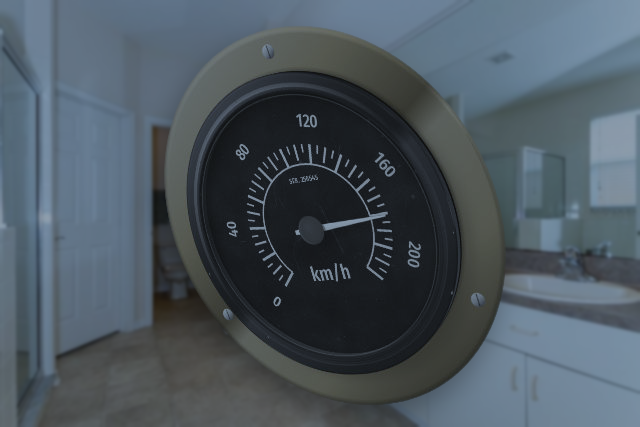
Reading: 180 km/h
